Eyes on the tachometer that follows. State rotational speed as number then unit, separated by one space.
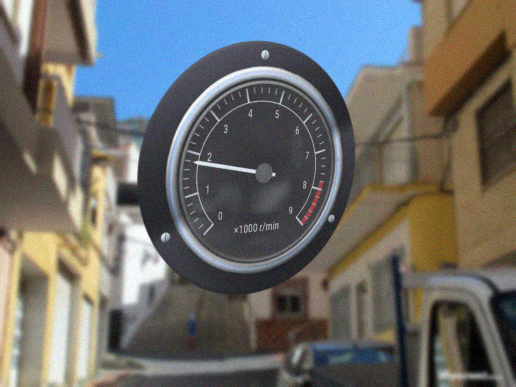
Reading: 1800 rpm
